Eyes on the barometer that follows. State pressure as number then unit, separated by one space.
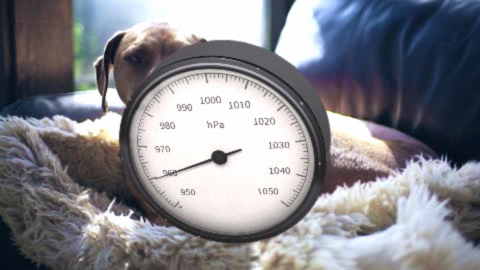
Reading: 960 hPa
